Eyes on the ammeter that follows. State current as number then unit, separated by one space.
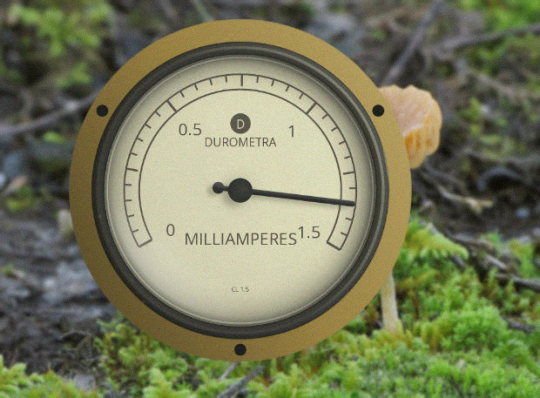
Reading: 1.35 mA
